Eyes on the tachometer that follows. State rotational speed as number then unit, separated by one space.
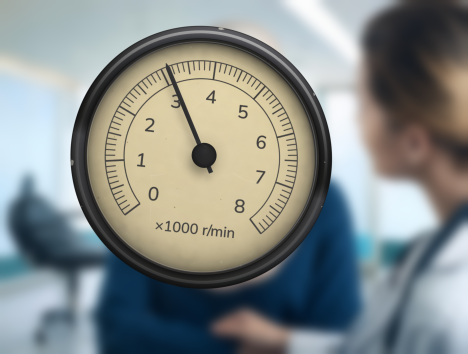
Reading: 3100 rpm
